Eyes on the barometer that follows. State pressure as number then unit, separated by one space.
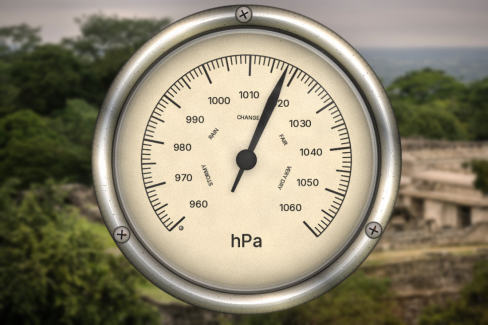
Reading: 1018 hPa
